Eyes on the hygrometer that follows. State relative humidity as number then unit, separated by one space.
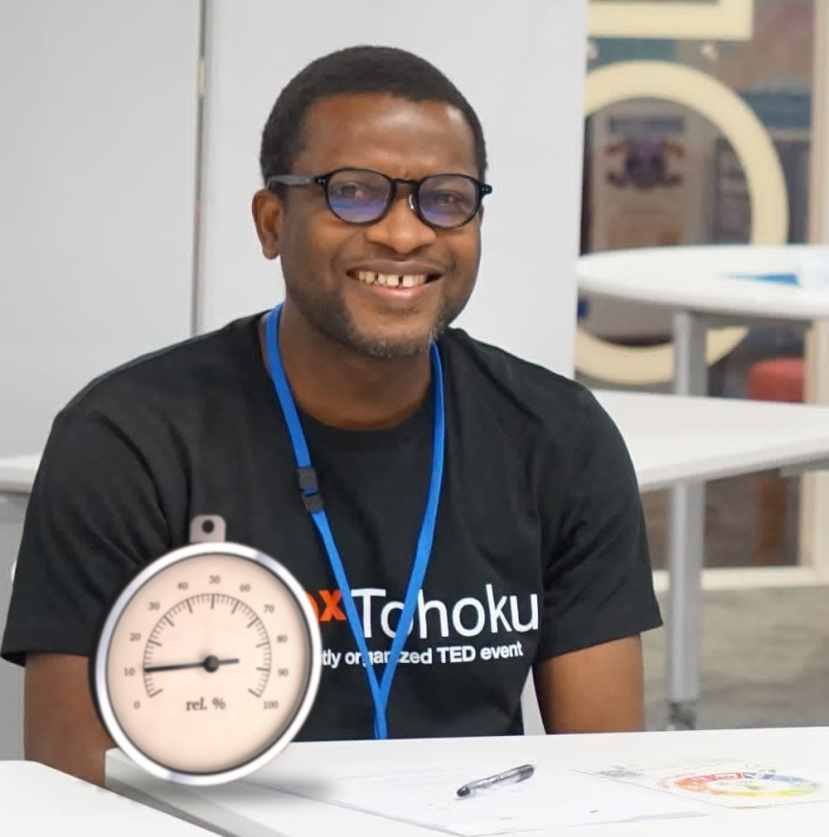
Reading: 10 %
